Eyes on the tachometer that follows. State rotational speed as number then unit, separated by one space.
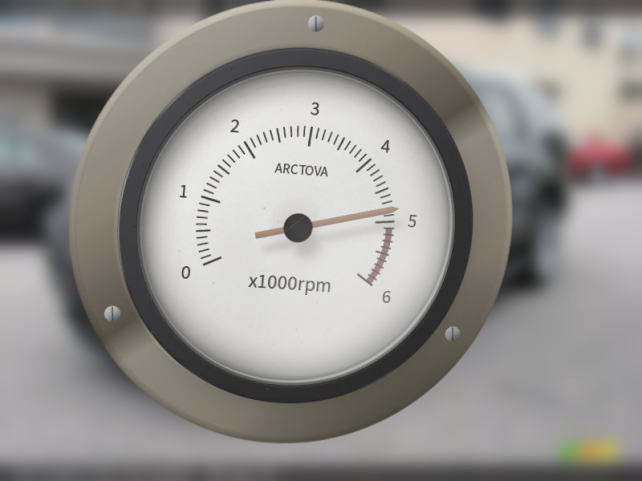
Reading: 4800 rpm
